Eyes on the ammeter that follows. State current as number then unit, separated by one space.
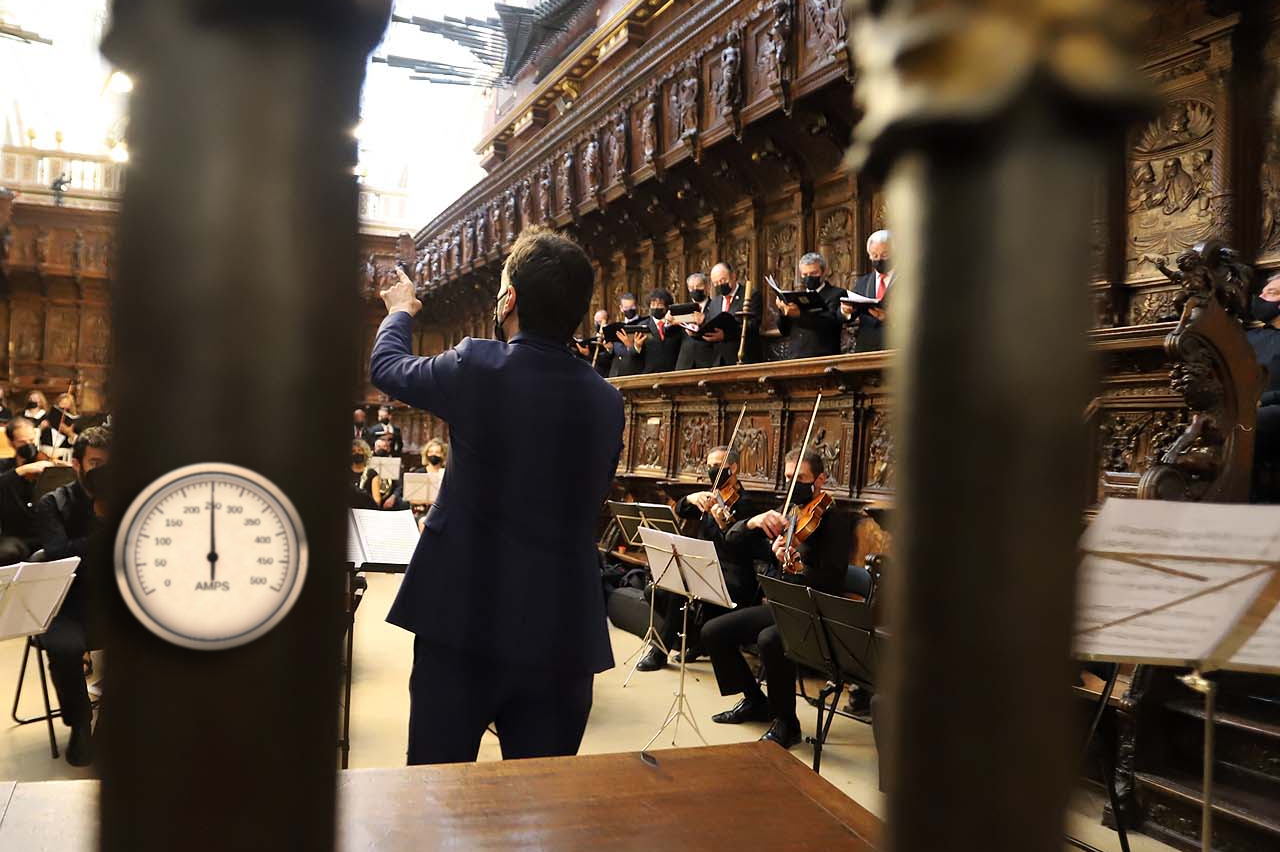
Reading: 250 A
